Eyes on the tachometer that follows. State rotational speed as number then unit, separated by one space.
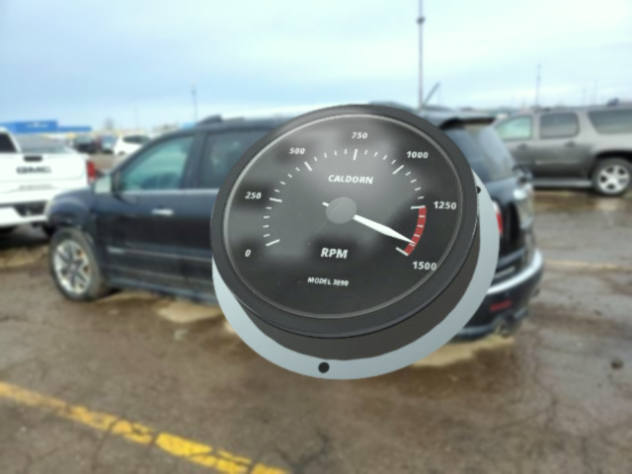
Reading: 1450 rpm
